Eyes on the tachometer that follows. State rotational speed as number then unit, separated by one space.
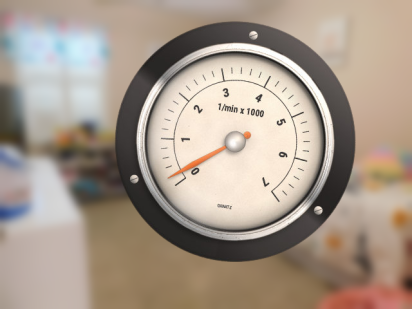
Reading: 200 rpm
